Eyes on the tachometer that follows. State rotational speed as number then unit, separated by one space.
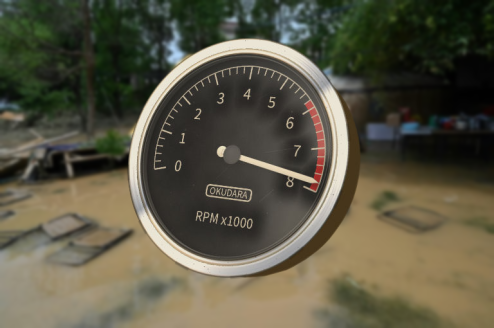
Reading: 7800 rpm
